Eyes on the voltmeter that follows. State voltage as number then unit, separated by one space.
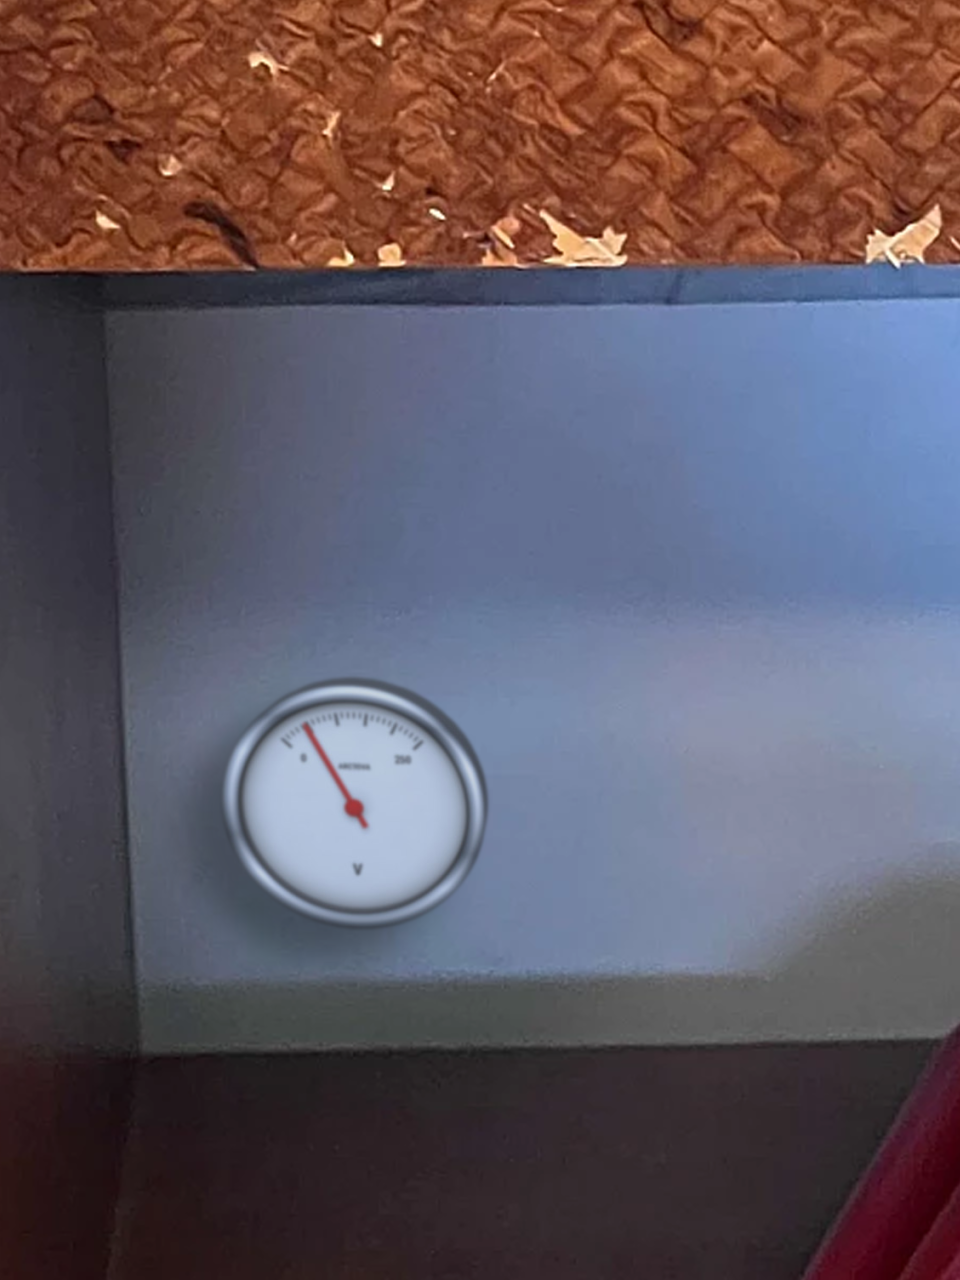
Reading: 50 V
